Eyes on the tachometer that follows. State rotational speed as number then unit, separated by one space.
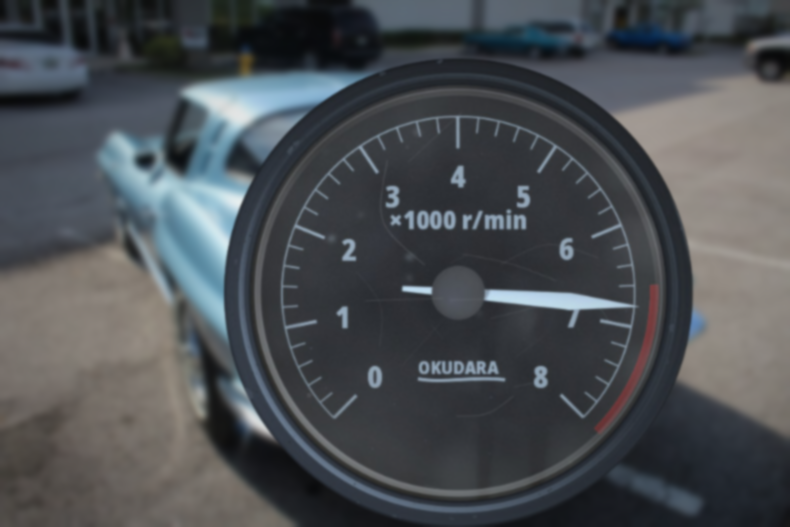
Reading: 6800 rpm
